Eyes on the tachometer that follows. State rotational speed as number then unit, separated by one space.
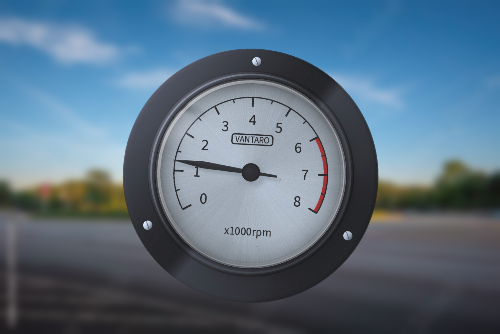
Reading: 1250 rpm
